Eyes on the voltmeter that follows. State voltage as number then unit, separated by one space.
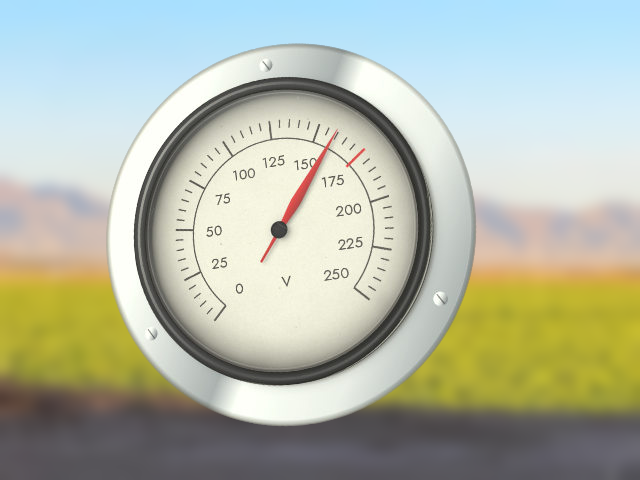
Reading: 160 V
